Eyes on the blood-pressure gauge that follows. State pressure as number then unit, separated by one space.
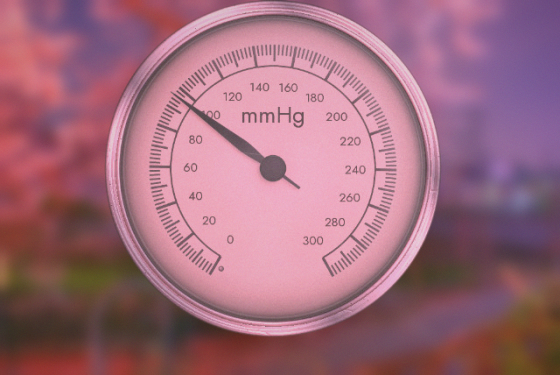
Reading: 96 mmHg
